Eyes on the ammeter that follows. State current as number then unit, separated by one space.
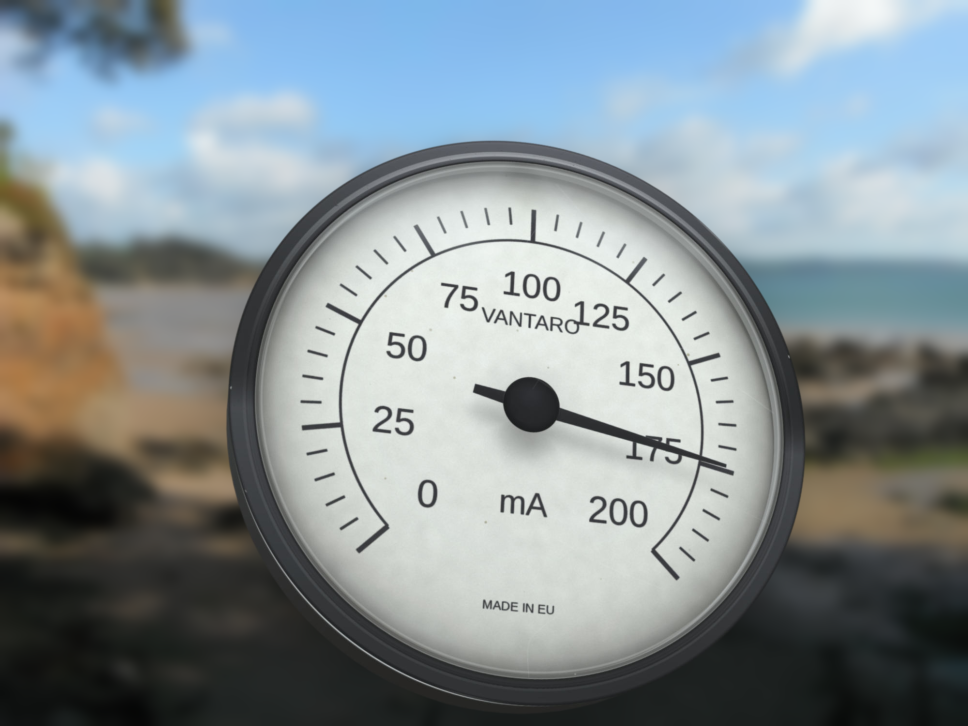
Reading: 175 mA
